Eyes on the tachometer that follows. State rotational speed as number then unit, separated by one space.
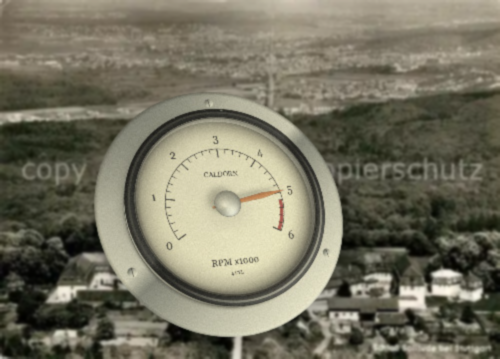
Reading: 5000 rpm
